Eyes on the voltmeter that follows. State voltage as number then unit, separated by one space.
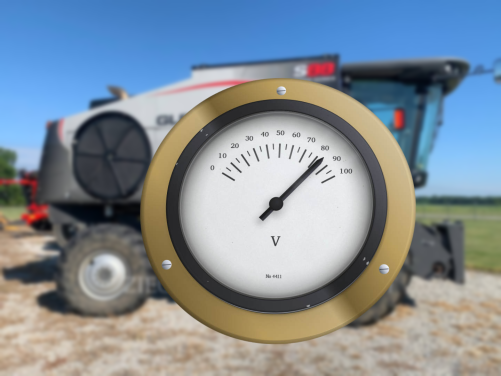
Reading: 85 V
